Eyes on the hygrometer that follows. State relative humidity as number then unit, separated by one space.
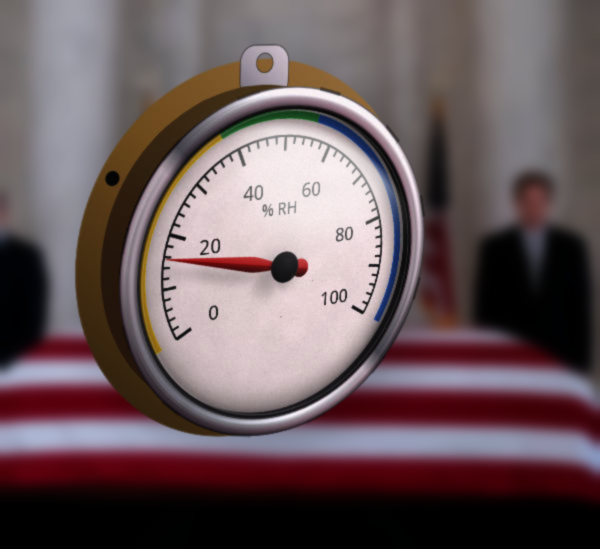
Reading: 16 %
